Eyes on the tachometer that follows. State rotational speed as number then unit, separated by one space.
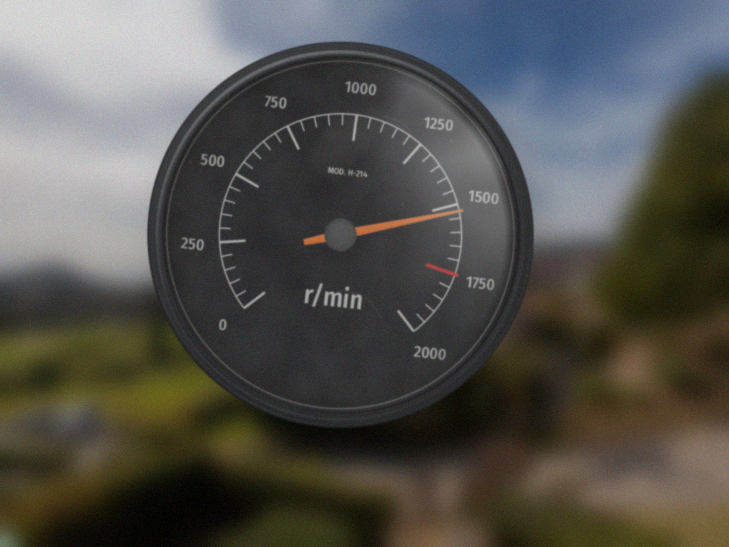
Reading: 1525 rpm
